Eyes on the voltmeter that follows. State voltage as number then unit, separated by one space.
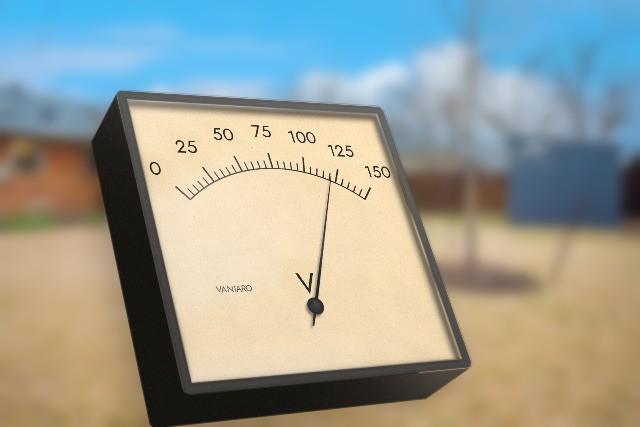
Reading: 120 V
